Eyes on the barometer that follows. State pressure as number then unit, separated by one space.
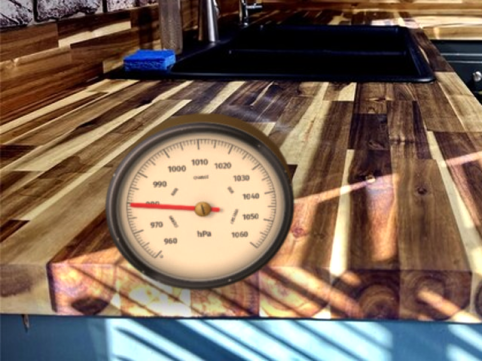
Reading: 980 hPa
